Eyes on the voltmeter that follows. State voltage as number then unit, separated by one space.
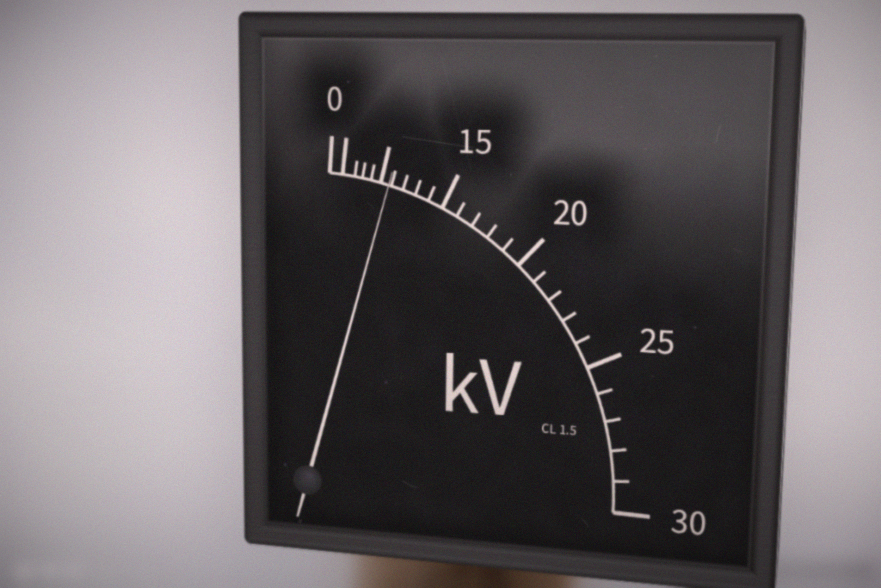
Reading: 11 kV
